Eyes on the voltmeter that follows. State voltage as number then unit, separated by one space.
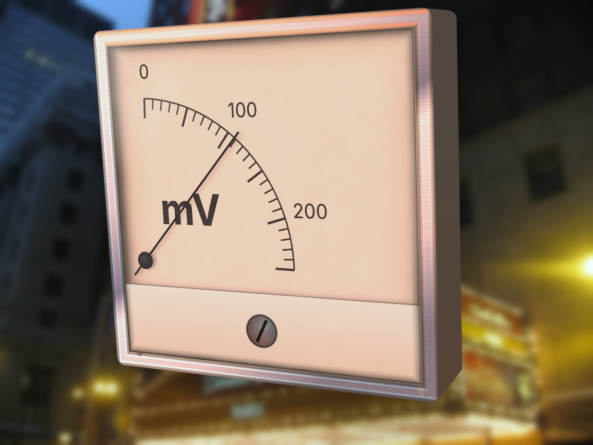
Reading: 110 mV
